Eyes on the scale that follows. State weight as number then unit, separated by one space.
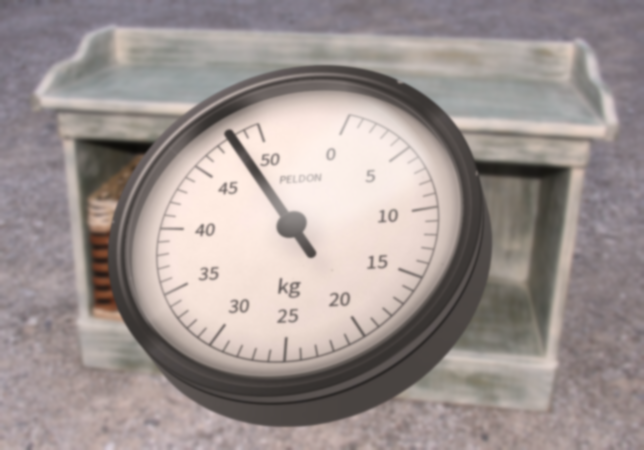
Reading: 48 kg
